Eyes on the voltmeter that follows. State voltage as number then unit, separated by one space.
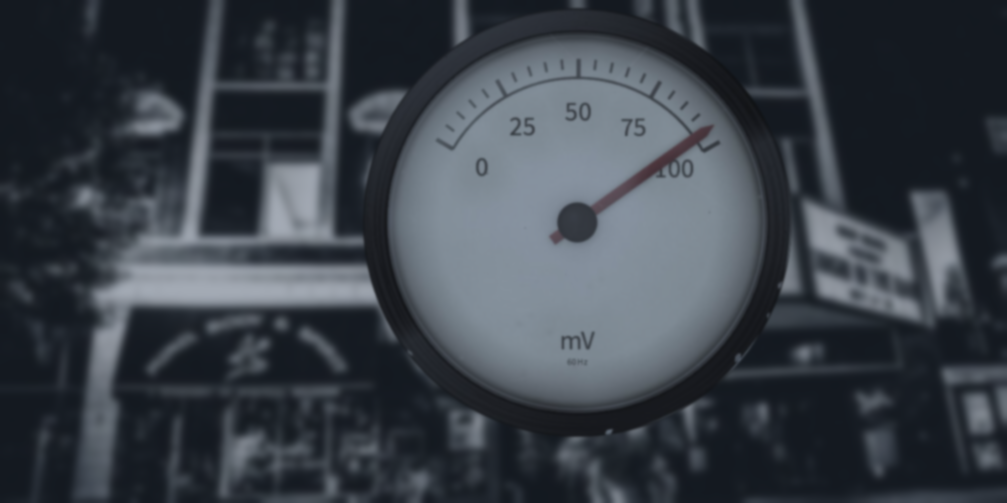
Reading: 95 mV
